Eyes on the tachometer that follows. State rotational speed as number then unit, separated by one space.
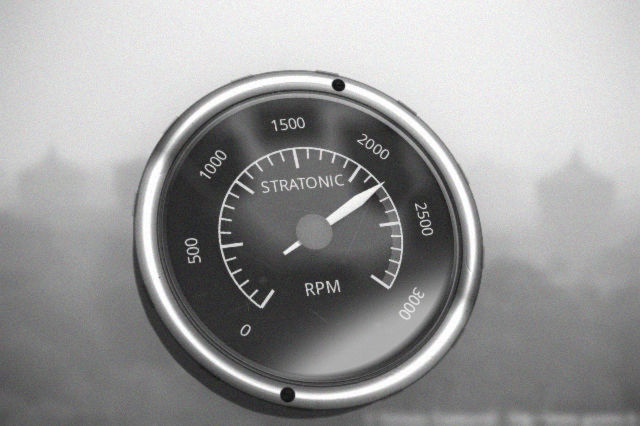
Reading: 2200 rpm
